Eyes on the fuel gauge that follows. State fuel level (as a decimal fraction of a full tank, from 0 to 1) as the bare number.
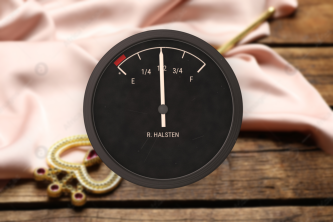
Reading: 0.5
